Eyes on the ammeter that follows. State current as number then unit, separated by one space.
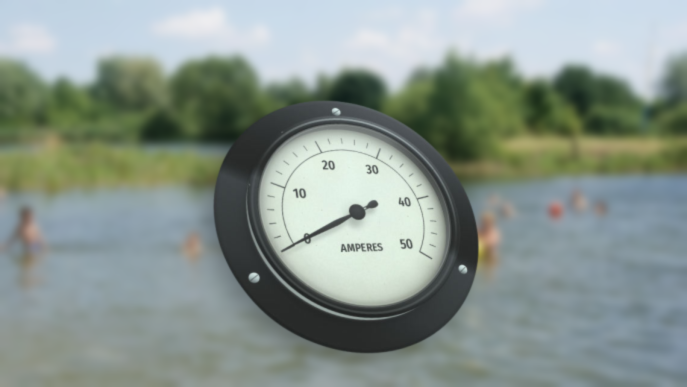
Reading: 0 A
